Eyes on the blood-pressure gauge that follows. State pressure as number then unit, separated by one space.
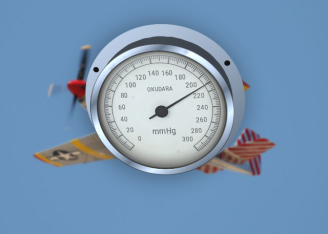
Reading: 210 mmHg
